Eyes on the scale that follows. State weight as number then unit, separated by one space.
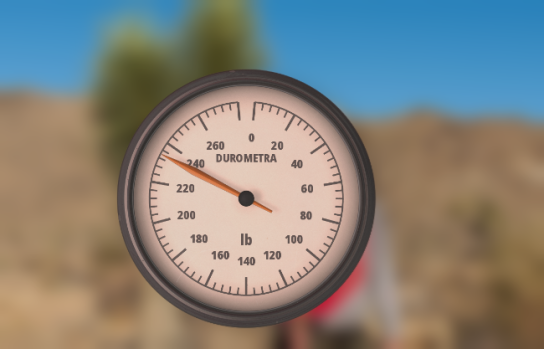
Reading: 234 lb
